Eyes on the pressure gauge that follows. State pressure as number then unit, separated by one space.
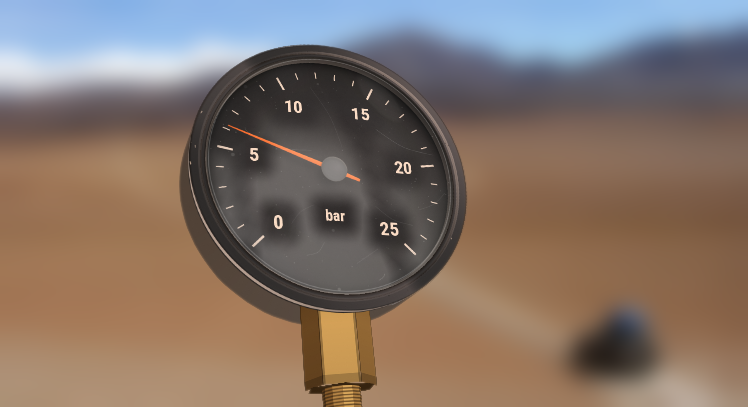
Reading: 6 bar
